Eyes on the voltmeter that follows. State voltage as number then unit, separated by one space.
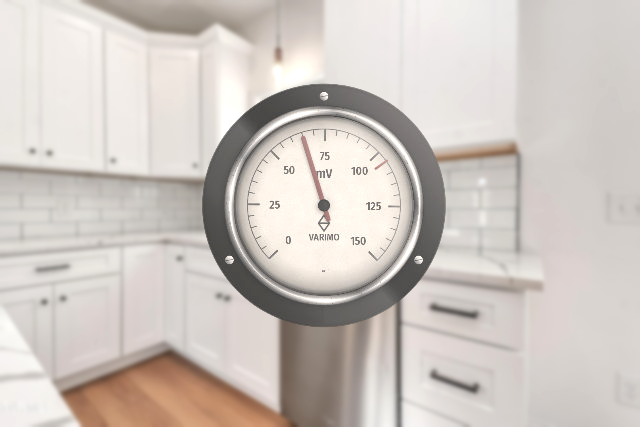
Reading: 65 mV
